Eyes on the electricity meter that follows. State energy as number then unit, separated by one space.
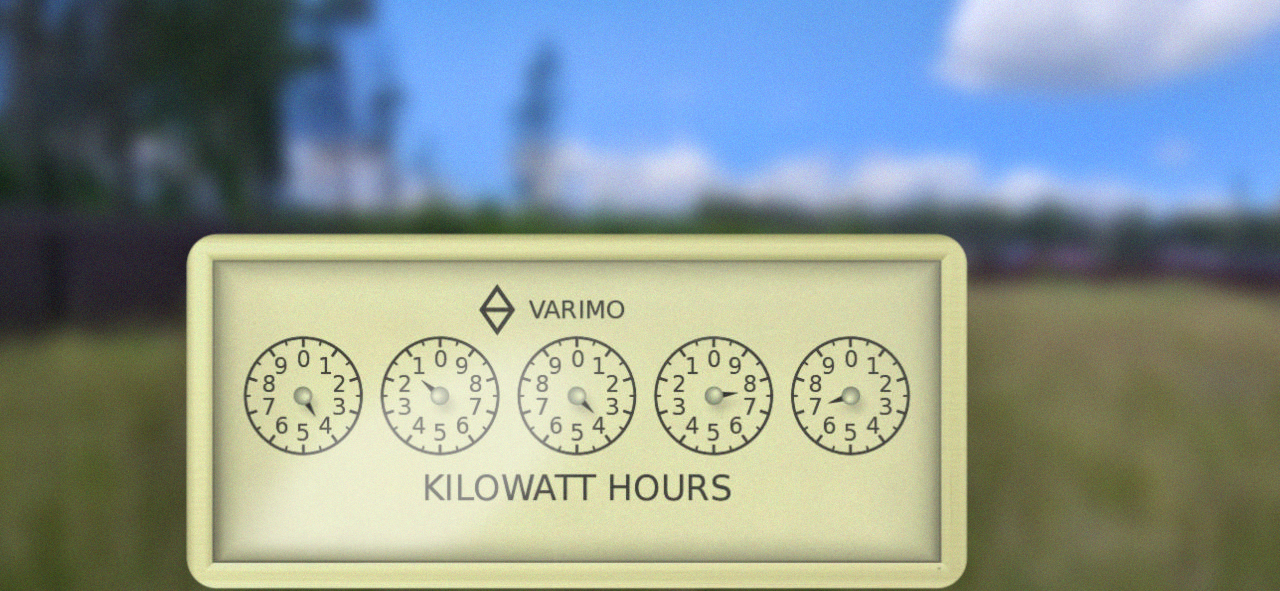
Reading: 41377 kWh
